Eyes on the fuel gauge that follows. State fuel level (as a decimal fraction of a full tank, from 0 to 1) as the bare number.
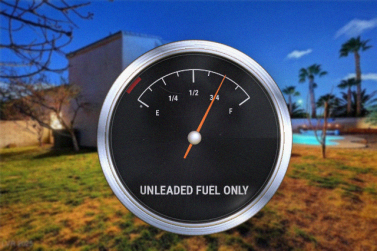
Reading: 0.75
